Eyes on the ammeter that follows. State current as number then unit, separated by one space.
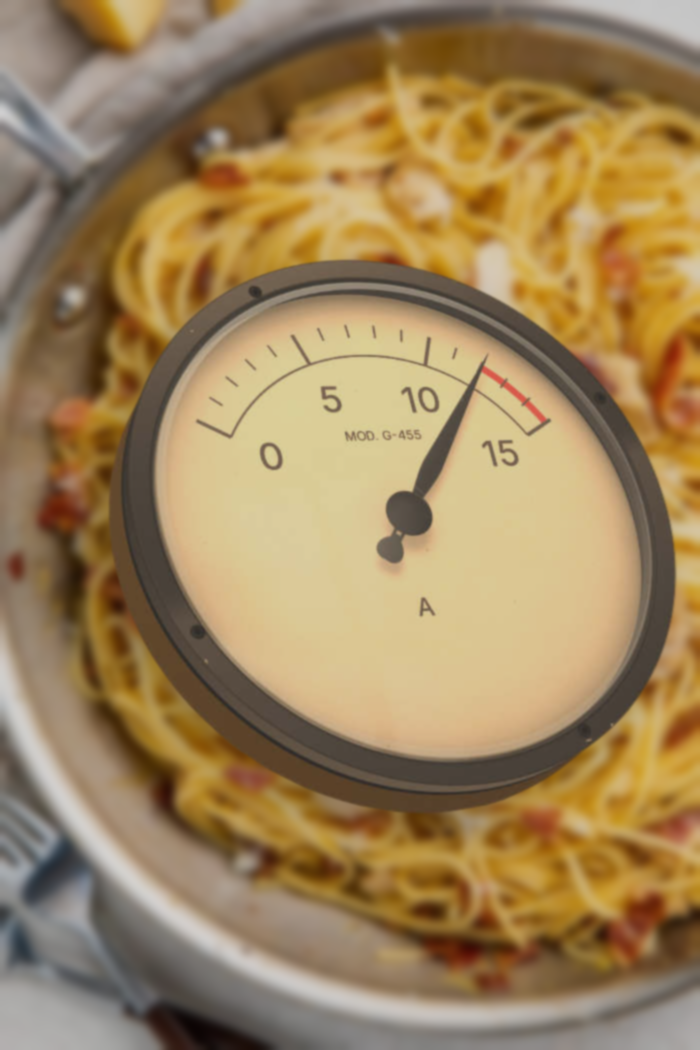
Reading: 12 A
